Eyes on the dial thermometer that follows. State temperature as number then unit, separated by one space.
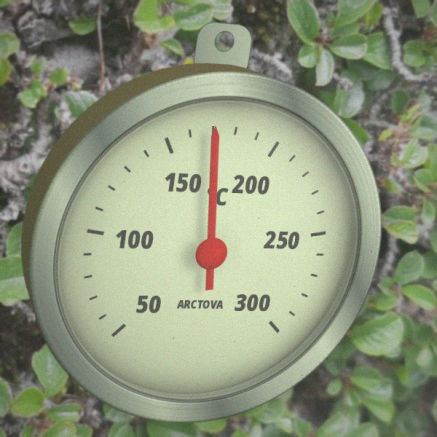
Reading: 170 °C
